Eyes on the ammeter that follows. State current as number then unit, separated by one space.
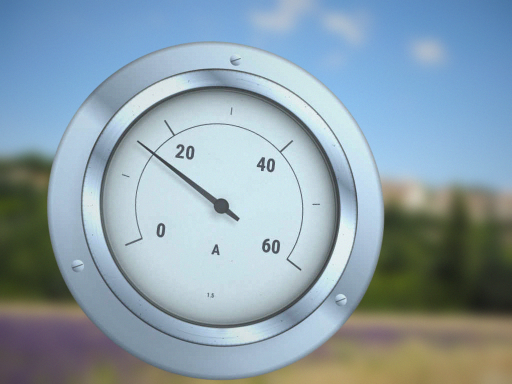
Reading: 15 A
